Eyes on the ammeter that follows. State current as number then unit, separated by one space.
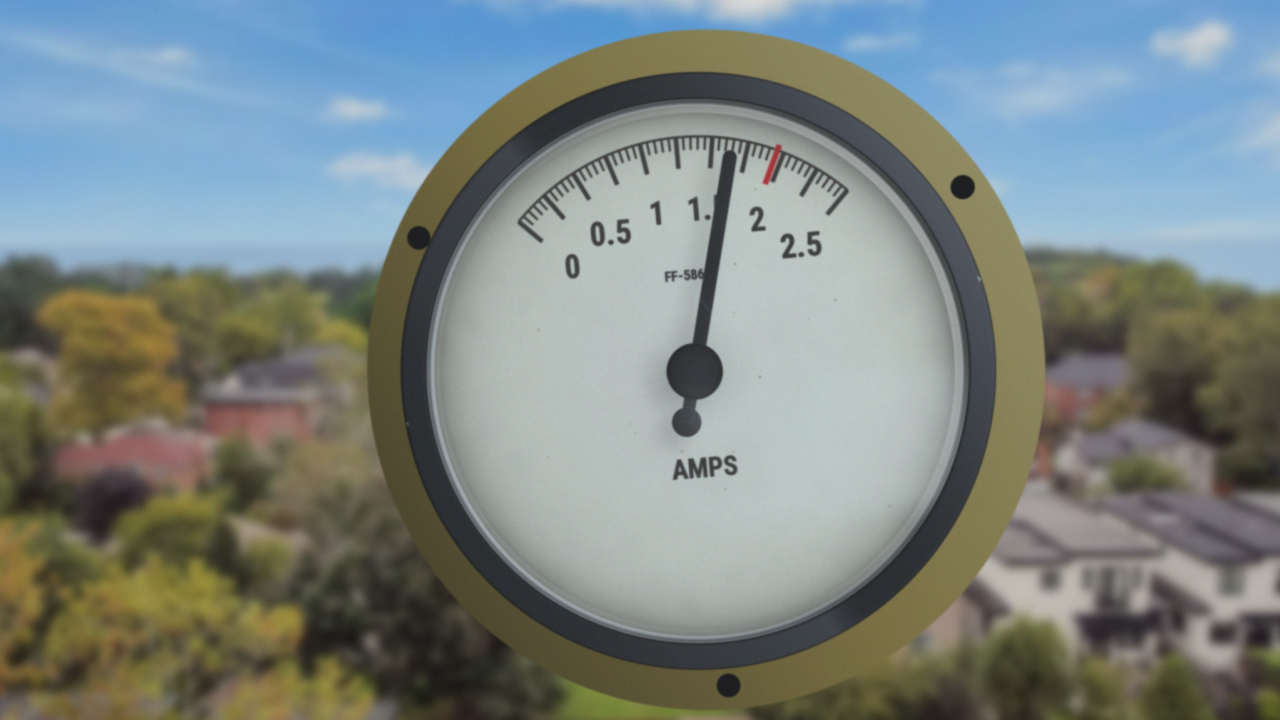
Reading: 1.65 A
